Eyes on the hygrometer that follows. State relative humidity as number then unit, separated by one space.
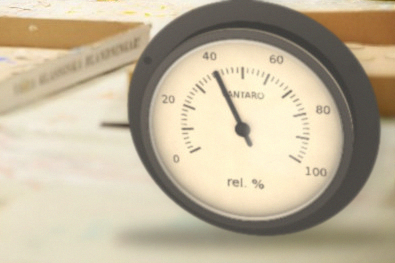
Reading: 40 %
